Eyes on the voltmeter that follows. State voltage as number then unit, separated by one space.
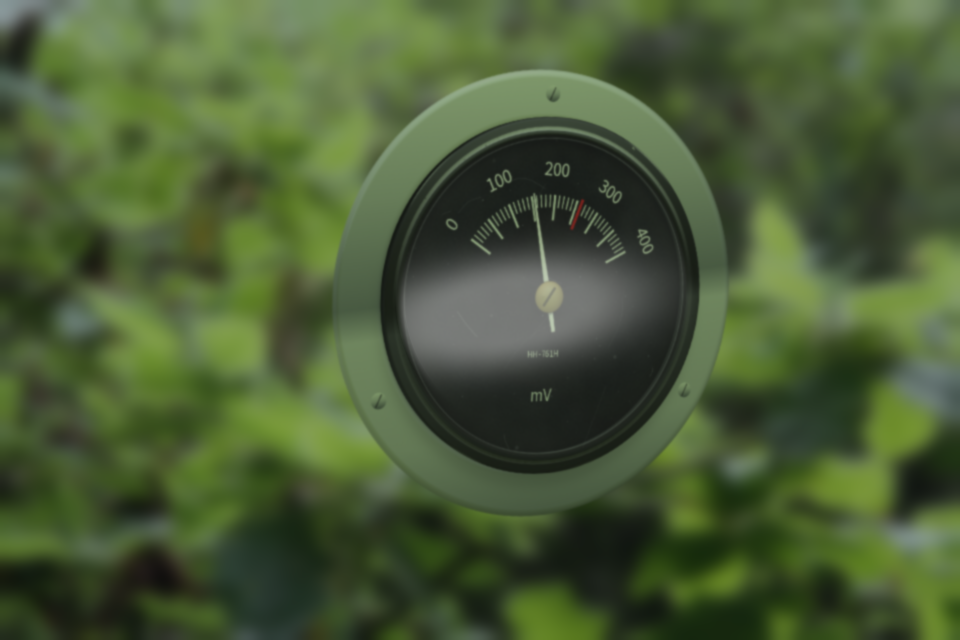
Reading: 150 mV
